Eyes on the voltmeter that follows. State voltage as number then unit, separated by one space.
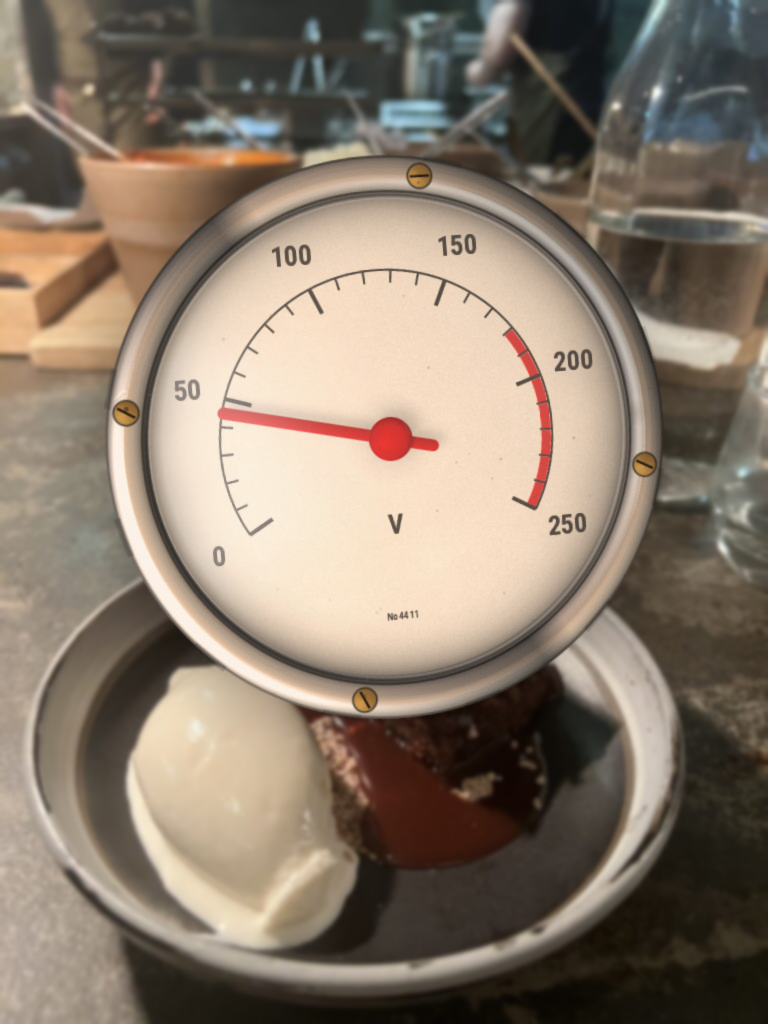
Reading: 45 V
